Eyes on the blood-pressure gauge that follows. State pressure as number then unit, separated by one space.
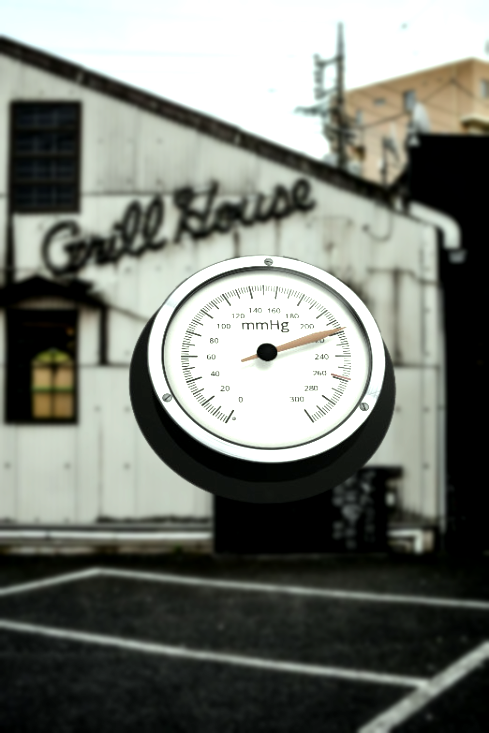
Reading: 220 mmHg
